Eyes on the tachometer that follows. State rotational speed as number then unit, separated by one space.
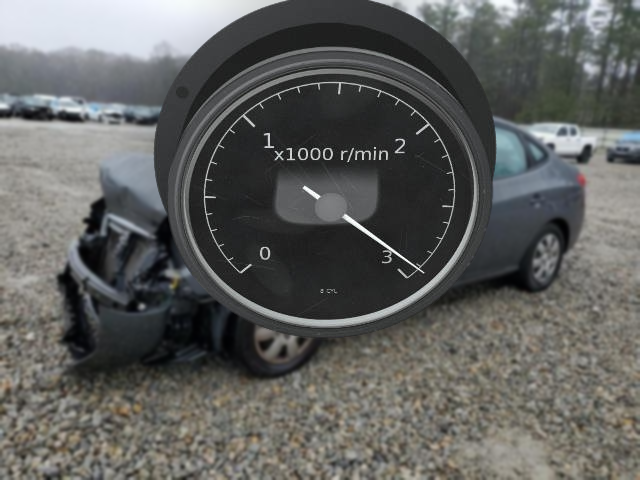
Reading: 2900 rpm
